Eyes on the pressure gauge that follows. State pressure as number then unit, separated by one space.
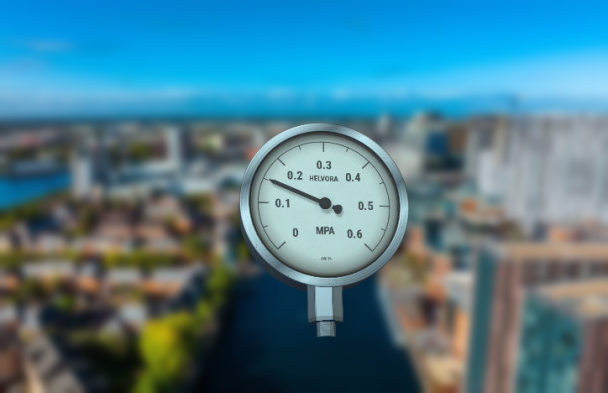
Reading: 0.15 MPa
